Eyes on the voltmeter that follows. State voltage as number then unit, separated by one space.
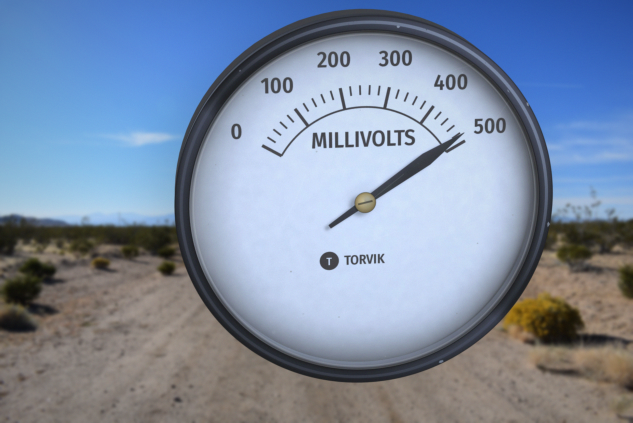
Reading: 480 mV
